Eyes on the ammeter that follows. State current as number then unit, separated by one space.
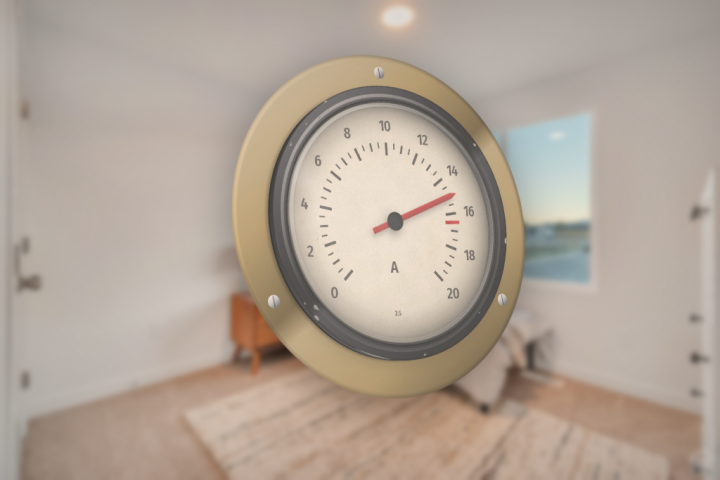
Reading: 15 A
